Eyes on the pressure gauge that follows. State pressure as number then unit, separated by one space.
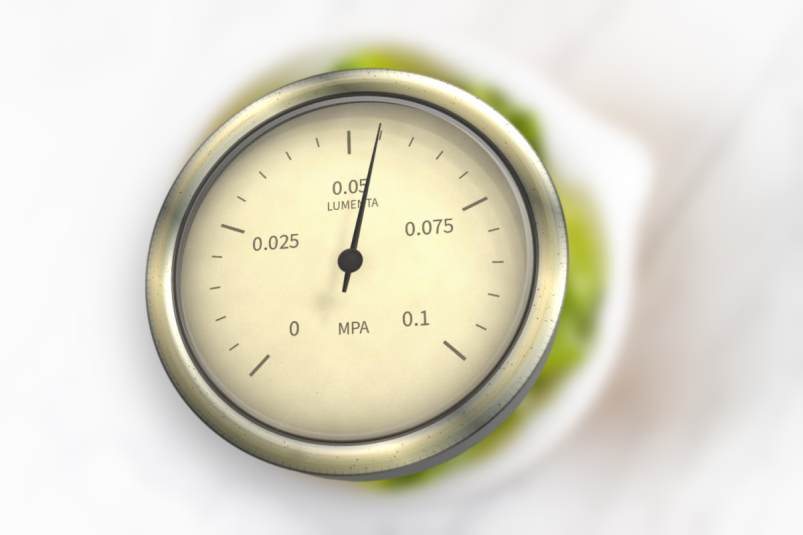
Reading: 0.055 MPa
